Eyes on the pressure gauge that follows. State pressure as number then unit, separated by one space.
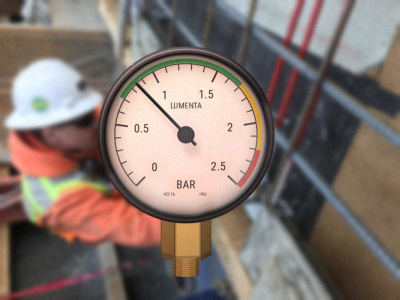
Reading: 0.85 bar
